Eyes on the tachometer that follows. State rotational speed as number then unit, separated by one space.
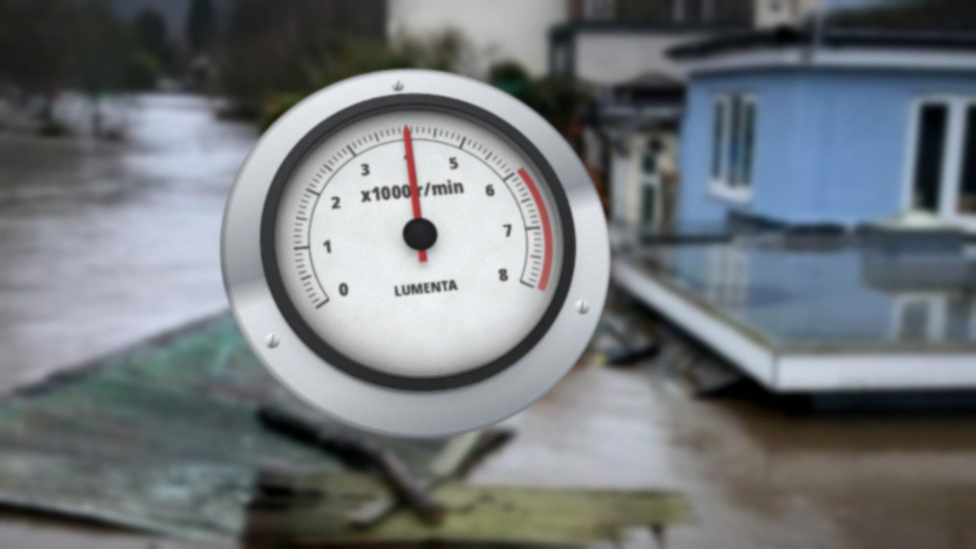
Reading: 4000 rpm
